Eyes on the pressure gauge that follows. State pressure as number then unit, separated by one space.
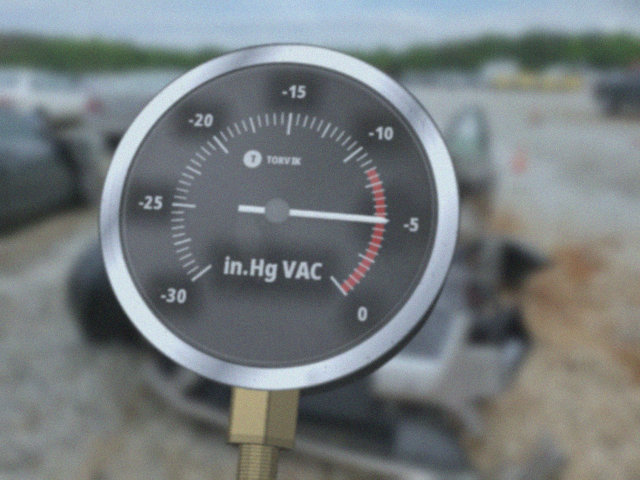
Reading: -5 inHg
